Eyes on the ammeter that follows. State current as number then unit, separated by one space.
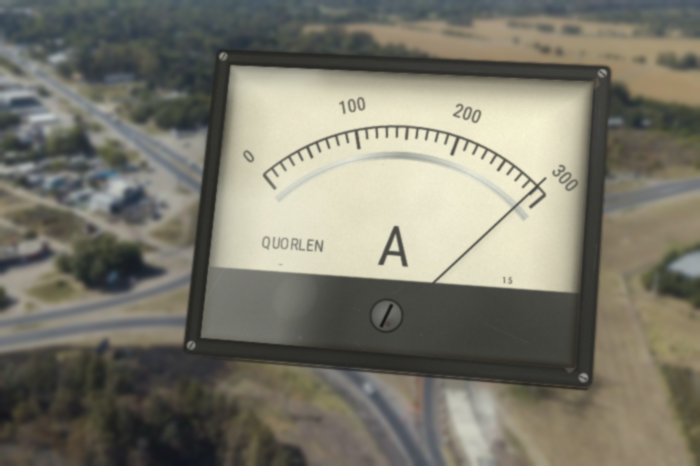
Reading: 290 A
